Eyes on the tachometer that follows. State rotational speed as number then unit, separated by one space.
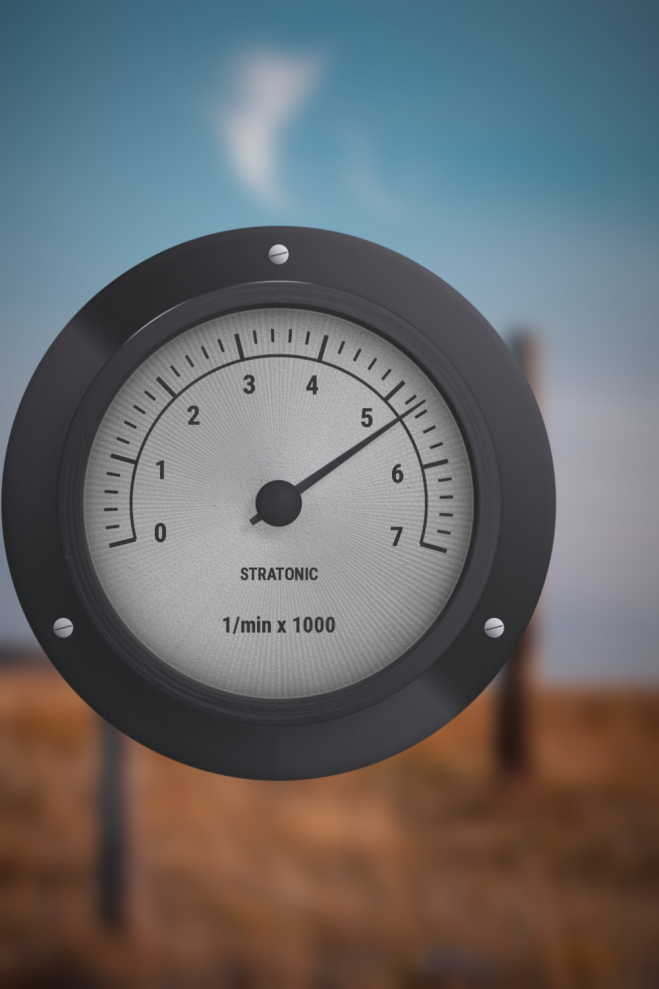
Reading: 5300 rpm
